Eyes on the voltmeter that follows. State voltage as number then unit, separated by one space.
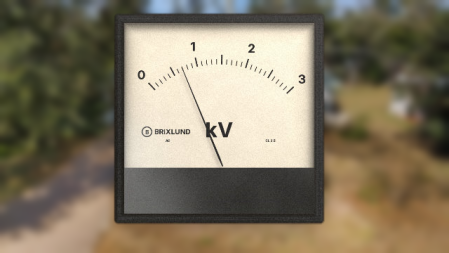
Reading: 0.7 kV
